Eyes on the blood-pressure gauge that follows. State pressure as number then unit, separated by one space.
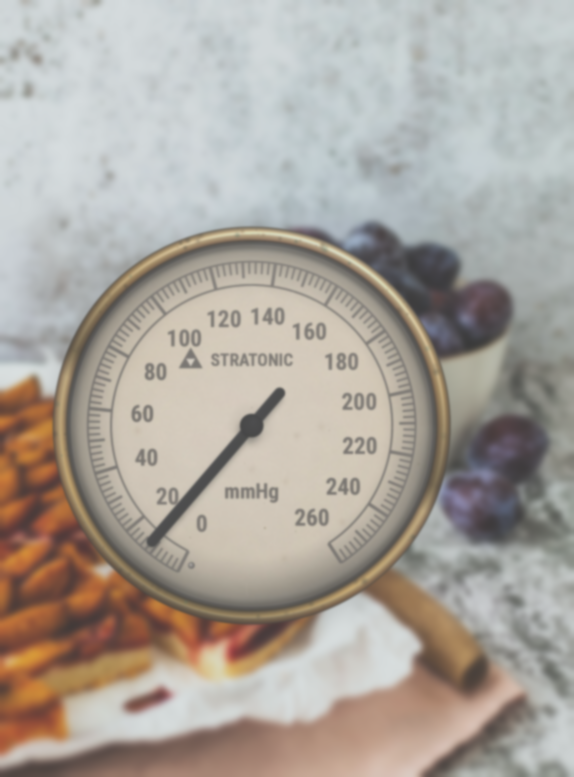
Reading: 12 mmHg
